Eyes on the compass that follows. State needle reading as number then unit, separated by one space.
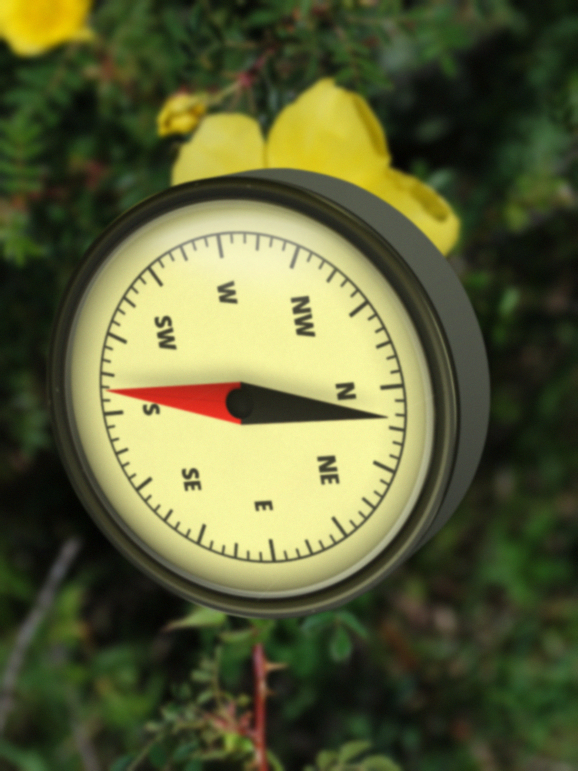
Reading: 190 °
